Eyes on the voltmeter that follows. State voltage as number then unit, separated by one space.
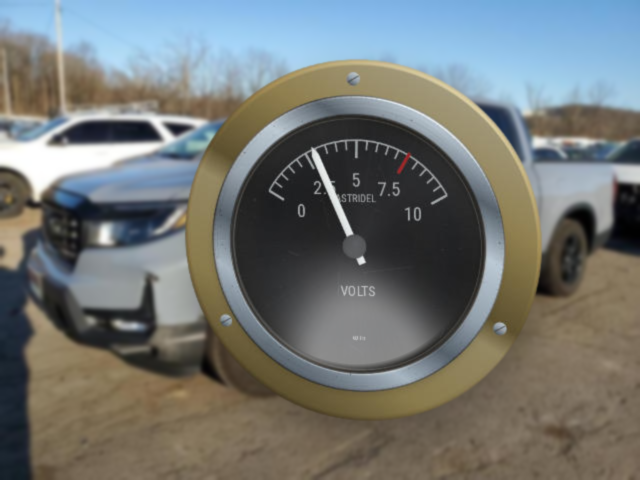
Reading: 3 V
